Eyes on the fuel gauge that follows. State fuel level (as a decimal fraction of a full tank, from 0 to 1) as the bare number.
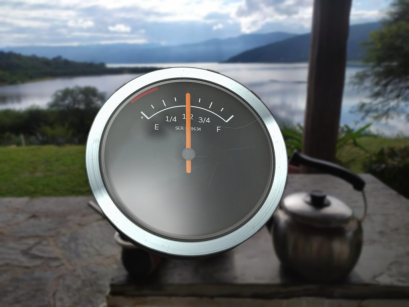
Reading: 0.5
